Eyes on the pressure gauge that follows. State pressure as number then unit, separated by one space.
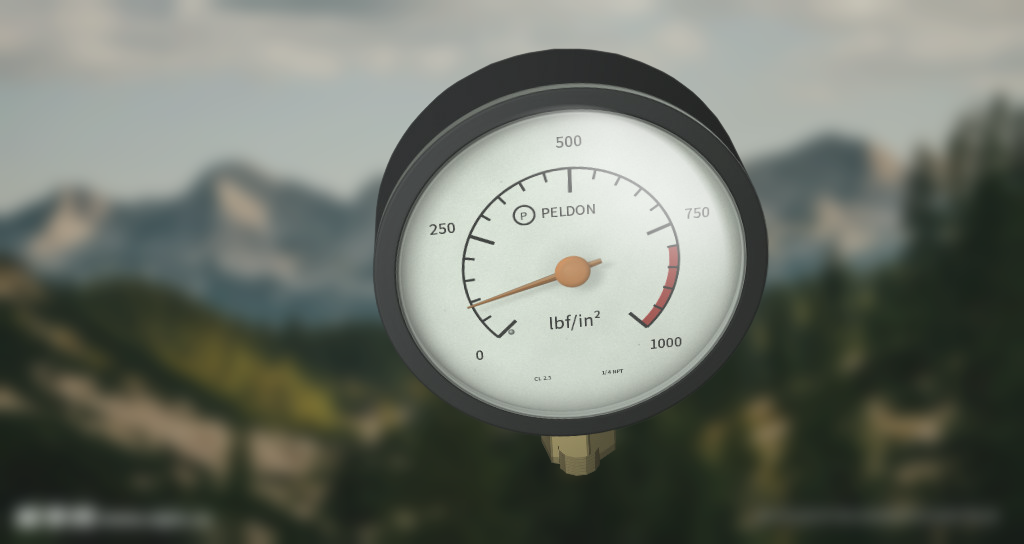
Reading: 100 psi
